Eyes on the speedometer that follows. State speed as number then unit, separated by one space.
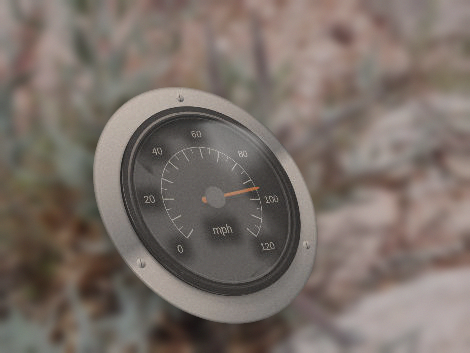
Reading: 95 mph
